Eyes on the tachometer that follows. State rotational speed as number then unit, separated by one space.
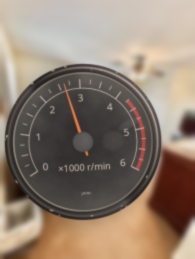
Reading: 2625 rpm
